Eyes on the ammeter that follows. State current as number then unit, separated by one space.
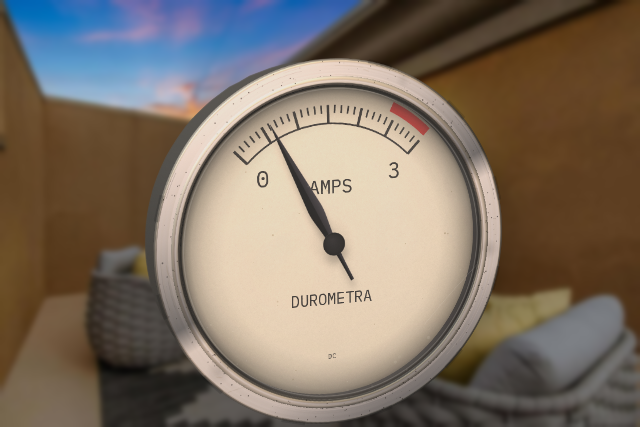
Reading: 0.6 A
